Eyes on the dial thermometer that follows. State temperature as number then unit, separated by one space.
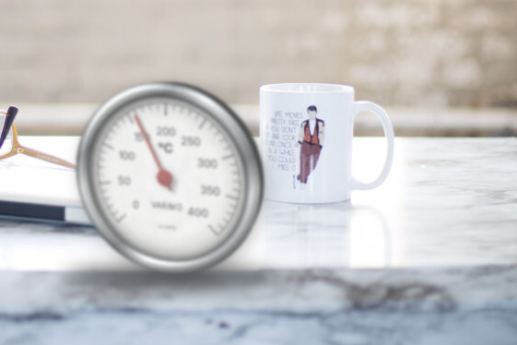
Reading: 160 °C
